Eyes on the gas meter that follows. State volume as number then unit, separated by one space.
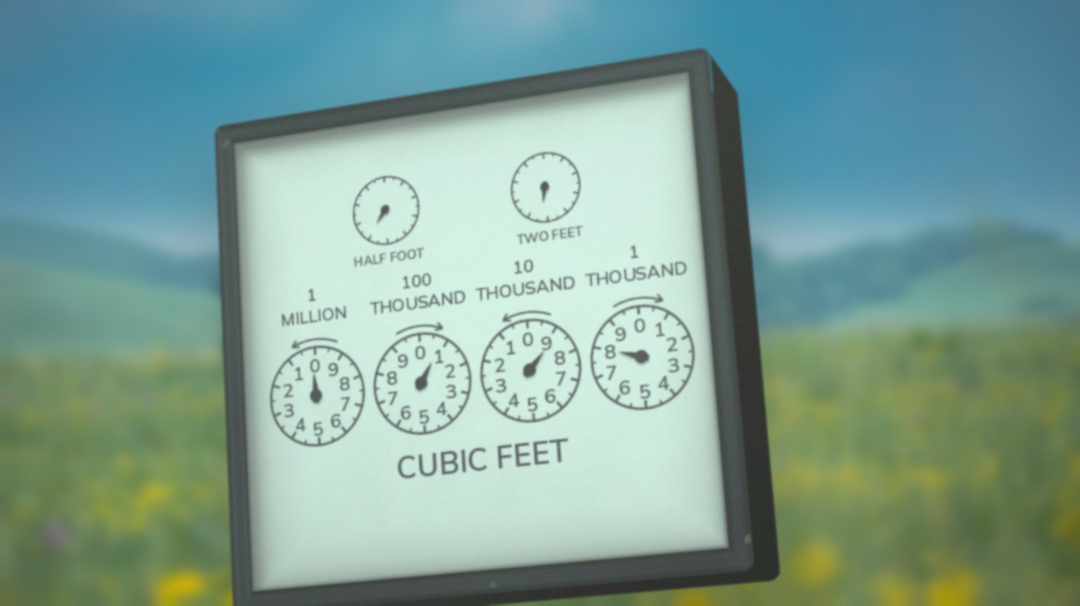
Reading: 8800 ft³
